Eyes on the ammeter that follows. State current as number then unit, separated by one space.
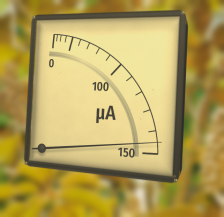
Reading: 145 µA
